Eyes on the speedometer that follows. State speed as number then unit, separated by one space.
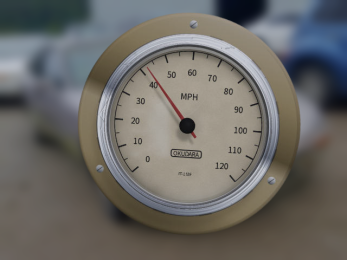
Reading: 42.5 mph
